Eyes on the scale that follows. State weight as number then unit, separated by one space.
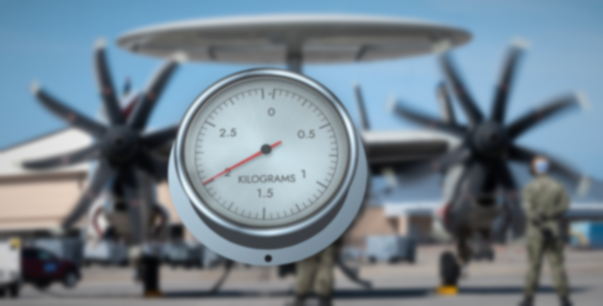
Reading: 2 kg
